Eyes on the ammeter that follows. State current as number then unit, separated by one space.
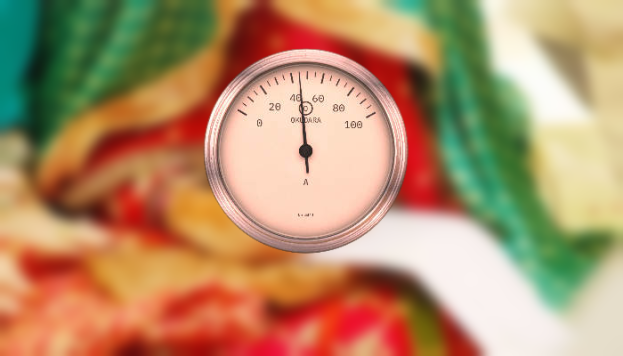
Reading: 45 A
